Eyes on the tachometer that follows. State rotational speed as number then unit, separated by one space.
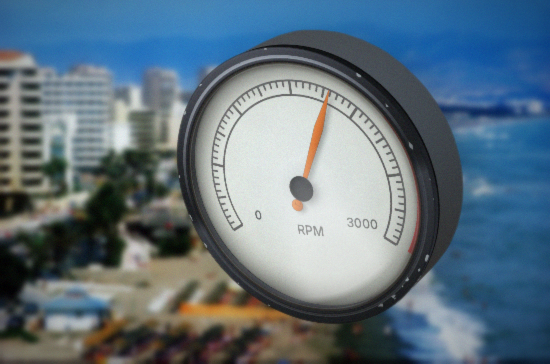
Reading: 1800 rpm
